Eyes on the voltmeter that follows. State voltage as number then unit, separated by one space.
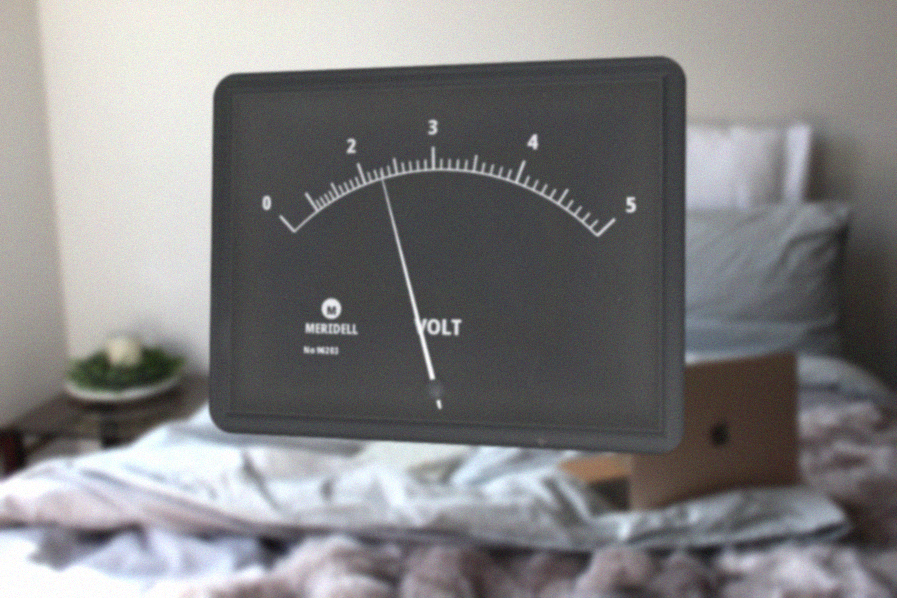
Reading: 2.3 V
